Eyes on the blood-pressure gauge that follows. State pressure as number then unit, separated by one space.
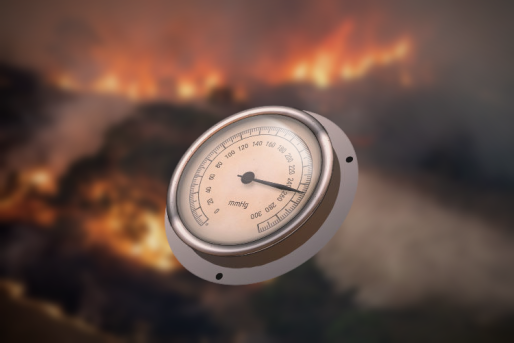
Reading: 250 mmHg
